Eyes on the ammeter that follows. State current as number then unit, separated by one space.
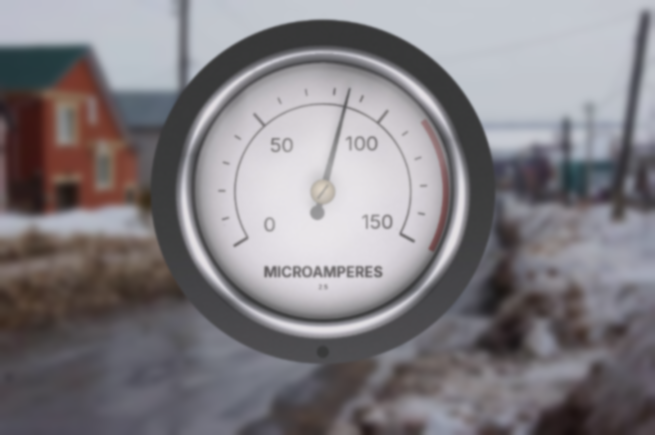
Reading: 85 µA
